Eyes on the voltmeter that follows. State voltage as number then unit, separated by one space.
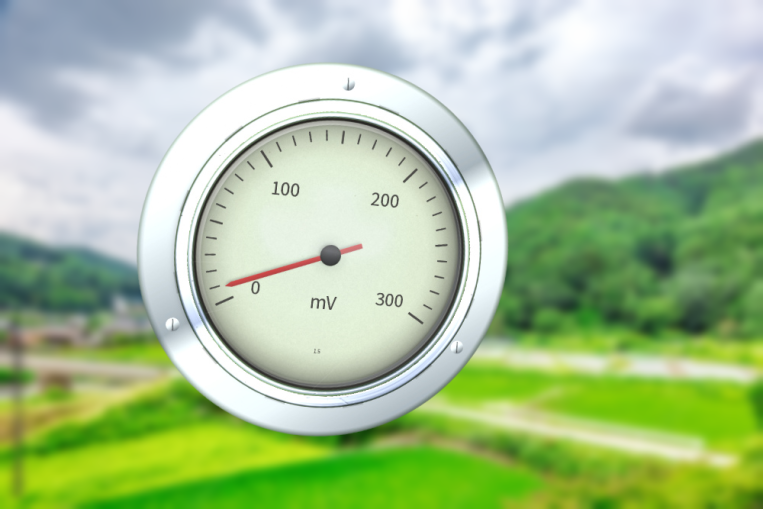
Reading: 10 mV
